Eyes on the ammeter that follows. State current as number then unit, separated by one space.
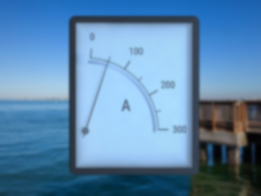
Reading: 50 A
